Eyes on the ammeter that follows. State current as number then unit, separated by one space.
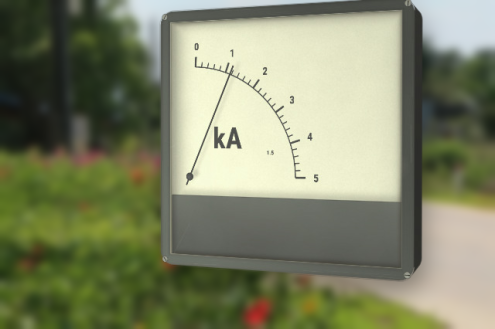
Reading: 1.2 kA
